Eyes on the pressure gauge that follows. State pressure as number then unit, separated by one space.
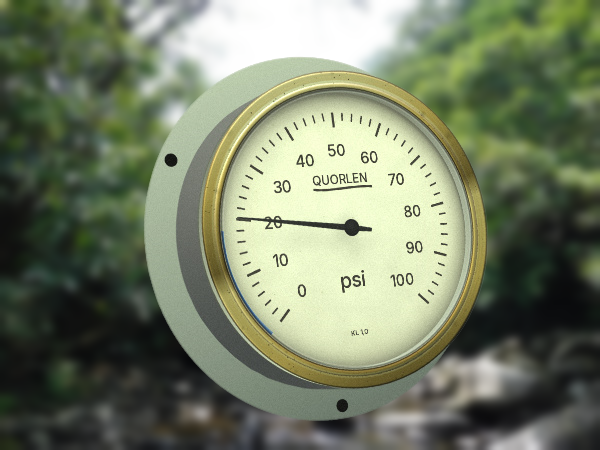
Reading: 20 psi
